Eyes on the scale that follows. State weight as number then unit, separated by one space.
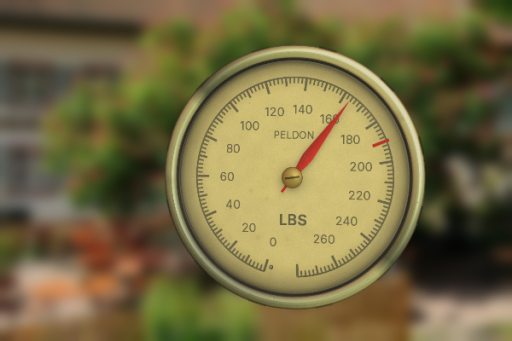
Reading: 164 lb
